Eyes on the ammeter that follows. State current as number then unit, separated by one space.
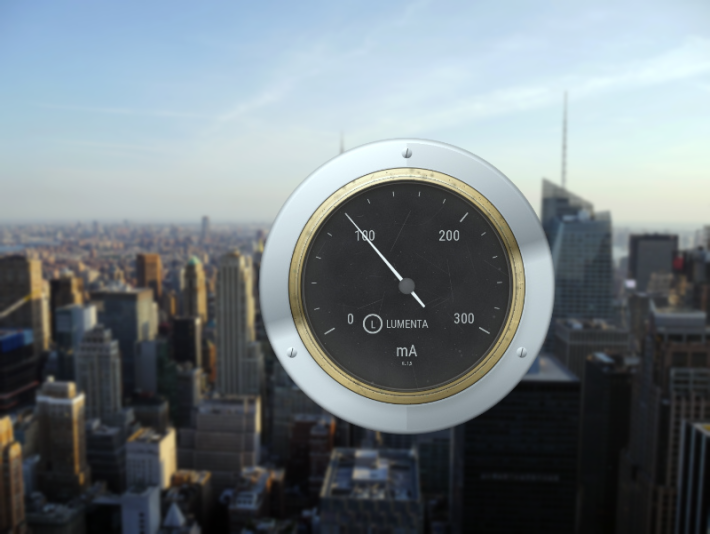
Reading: 100 mA
